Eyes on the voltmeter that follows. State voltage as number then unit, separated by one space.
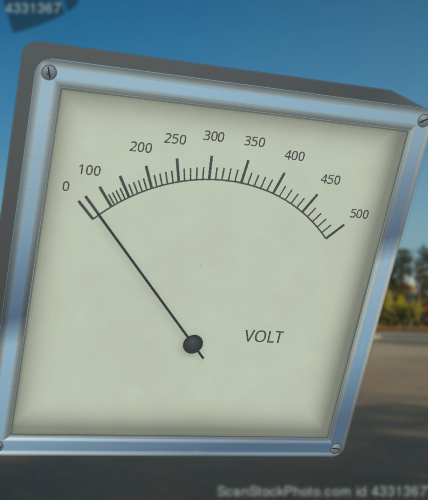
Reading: 50 V
